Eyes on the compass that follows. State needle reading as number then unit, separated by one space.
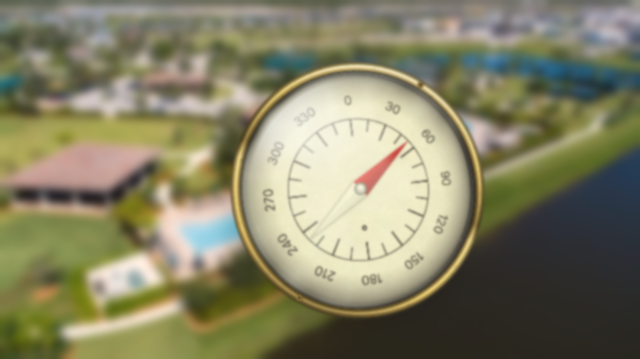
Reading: 52.5 °
